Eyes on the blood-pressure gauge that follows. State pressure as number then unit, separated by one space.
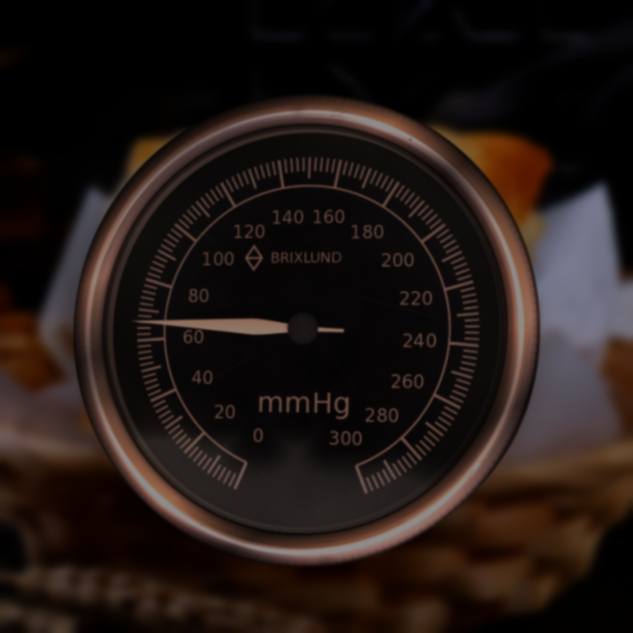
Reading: 66 mmHg
